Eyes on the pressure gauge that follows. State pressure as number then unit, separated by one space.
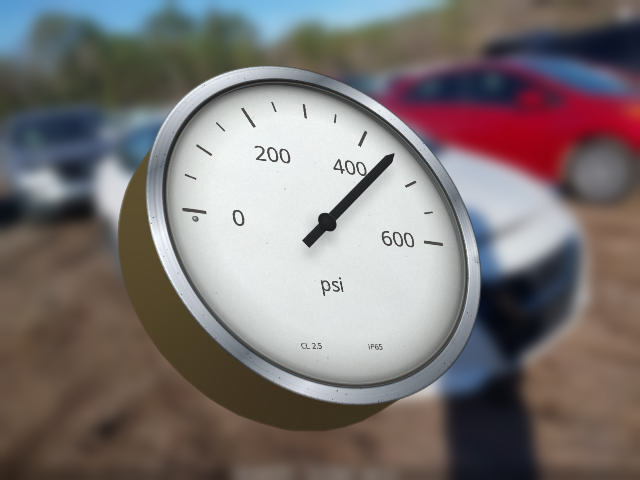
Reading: 450 psi
